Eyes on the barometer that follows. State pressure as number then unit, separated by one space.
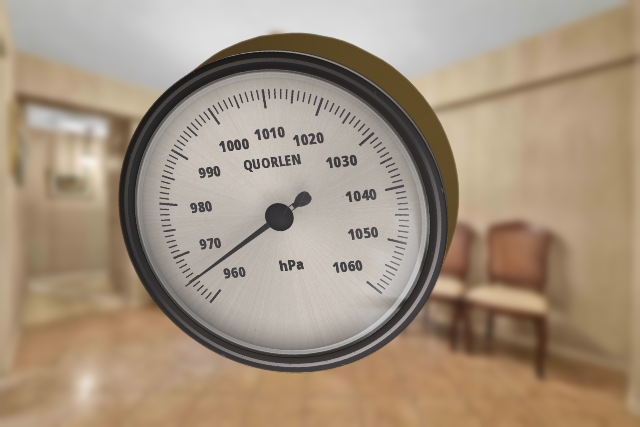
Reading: 965 hPa
